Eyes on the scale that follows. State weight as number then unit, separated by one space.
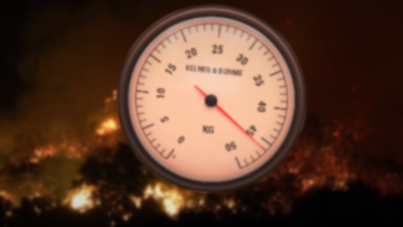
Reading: 46 kg
